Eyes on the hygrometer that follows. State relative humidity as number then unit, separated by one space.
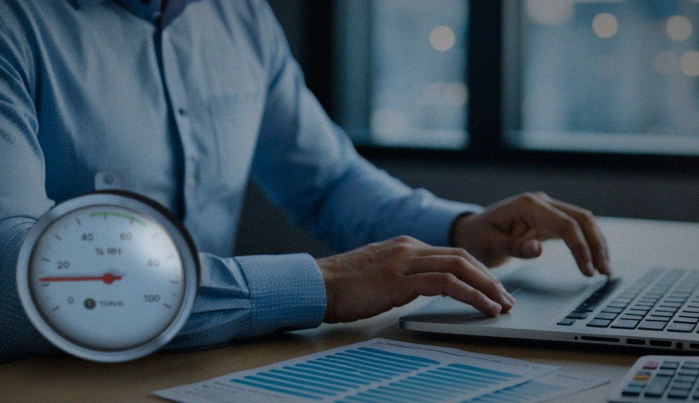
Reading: 12.5 %
